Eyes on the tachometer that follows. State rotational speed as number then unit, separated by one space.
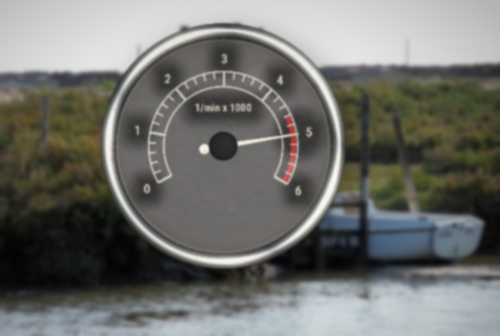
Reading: 5000 rpm
